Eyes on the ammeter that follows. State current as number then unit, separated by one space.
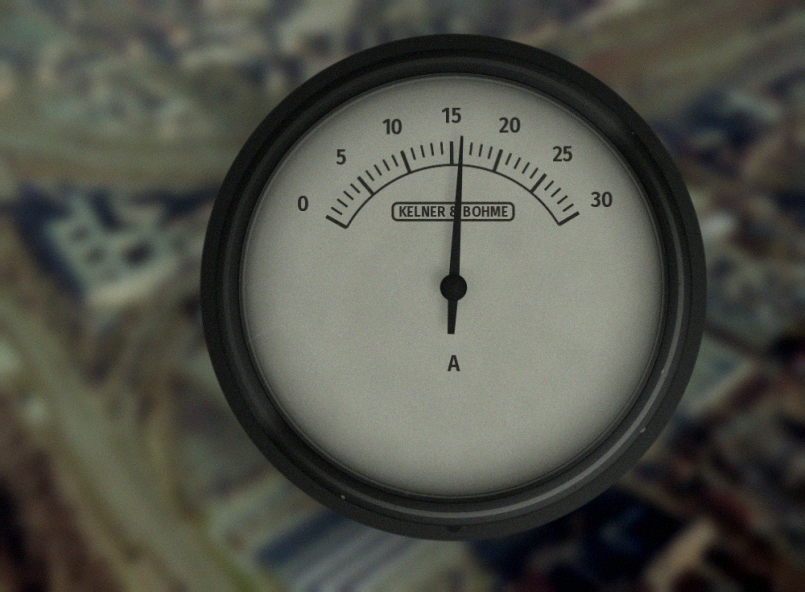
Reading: 16 A
